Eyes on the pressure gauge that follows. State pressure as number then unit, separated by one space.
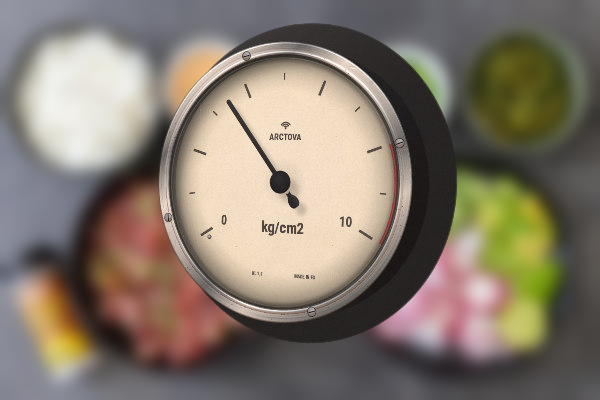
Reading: 3.5 kg/cm²
